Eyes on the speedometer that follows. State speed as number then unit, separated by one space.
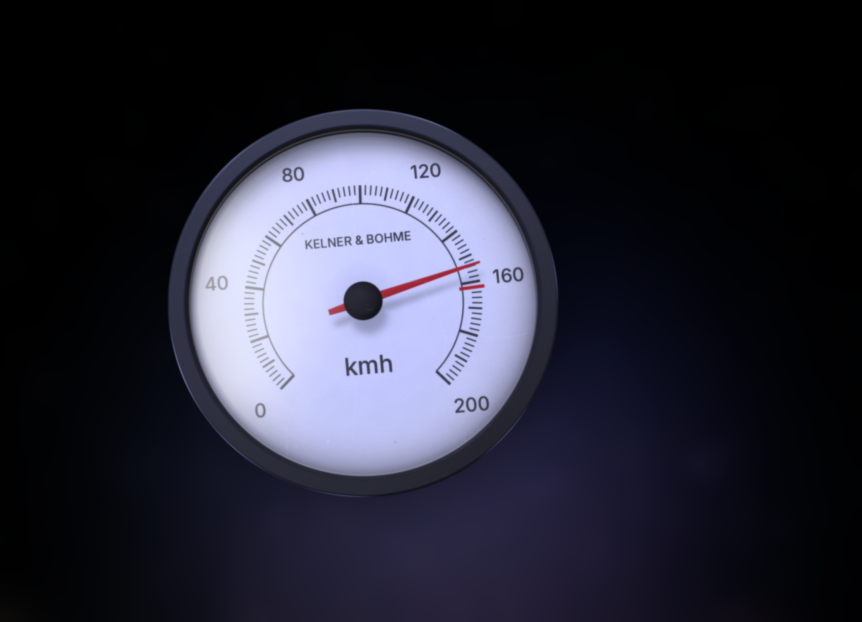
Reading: 154 km/h
